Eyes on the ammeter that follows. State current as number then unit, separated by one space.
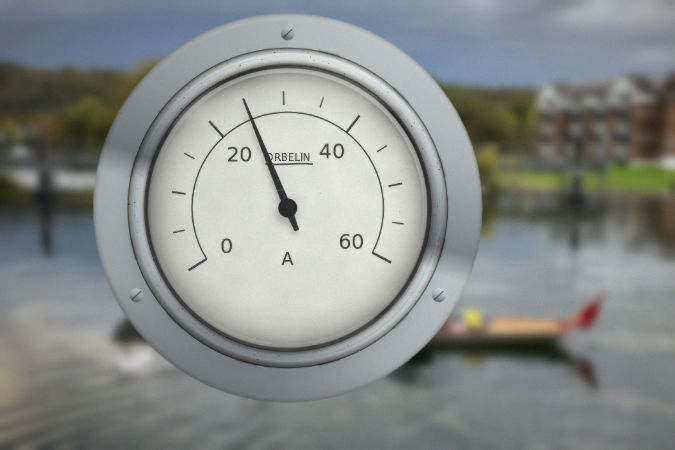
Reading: 25 A
